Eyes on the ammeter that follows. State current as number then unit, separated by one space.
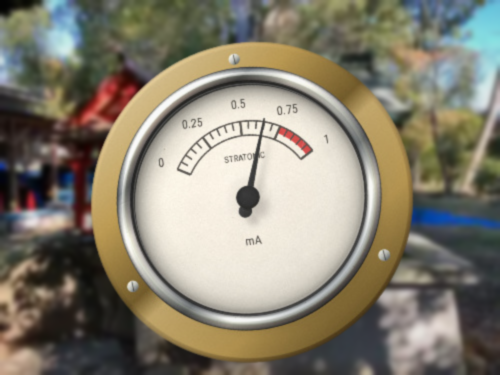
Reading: 0.65 mA
